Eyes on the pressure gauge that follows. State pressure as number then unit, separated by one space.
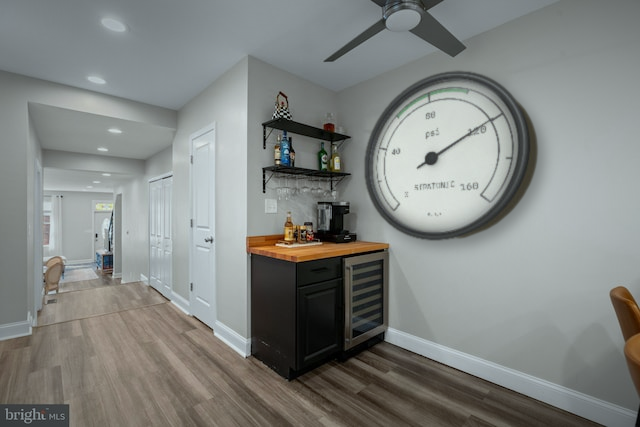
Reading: 120 psi
